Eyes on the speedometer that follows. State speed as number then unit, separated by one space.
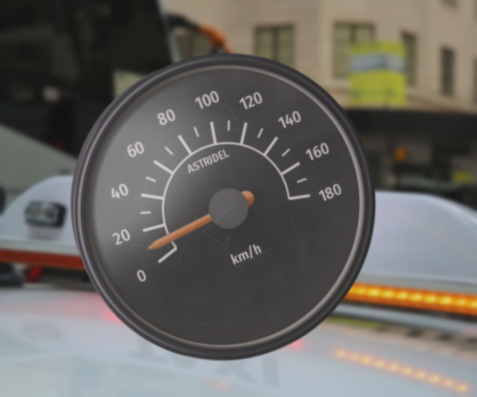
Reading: 10 km/h
